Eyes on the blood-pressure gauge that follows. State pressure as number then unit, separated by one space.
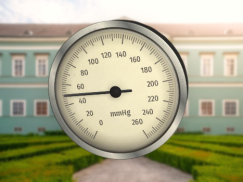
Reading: 50 mmHg
